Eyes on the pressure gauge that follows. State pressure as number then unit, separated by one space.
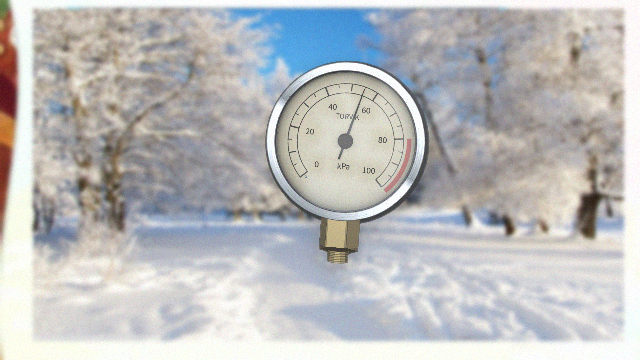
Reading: 55 kPa
